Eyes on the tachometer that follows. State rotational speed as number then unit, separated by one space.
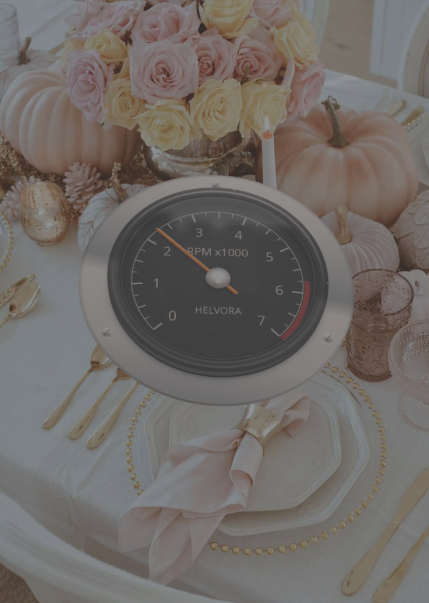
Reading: 2250 rpm
